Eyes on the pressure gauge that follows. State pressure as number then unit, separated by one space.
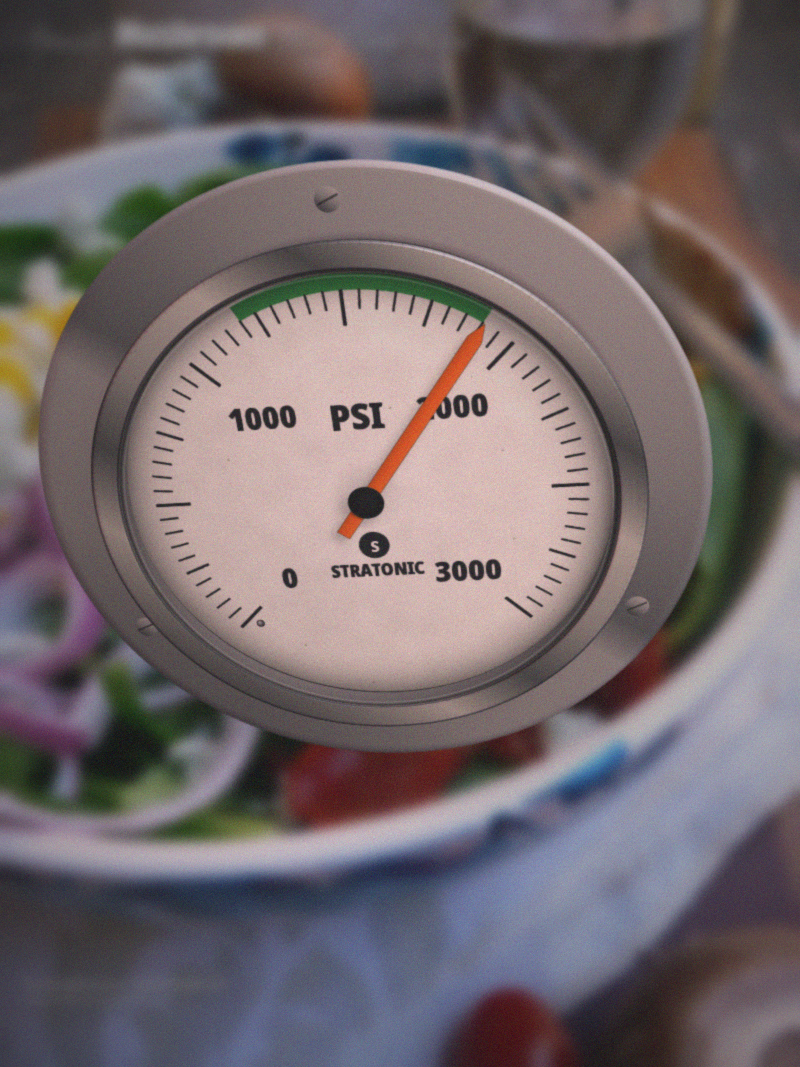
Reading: 1900 psi
